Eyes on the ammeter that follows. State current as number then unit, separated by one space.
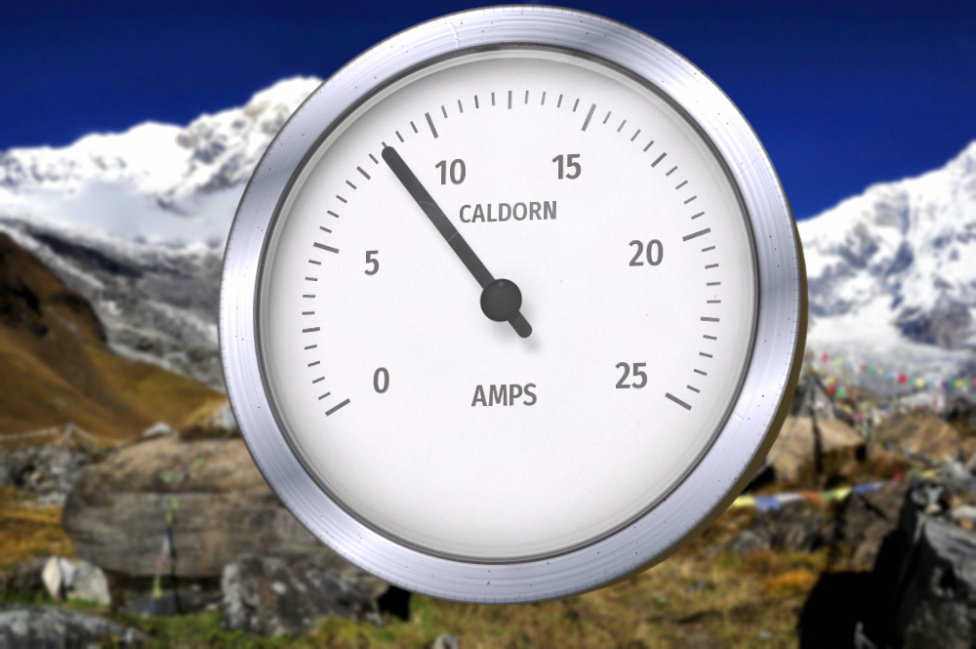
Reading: 8.5 A
